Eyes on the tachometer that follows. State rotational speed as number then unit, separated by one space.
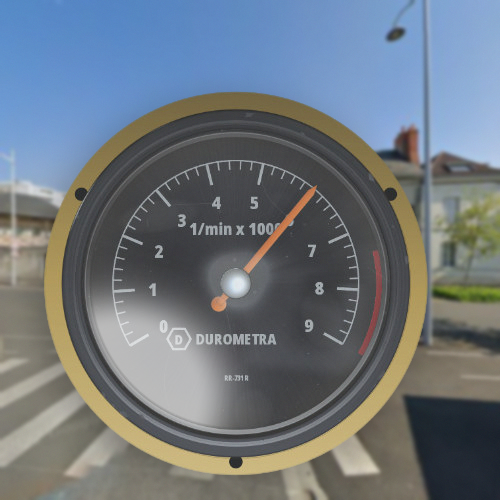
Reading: 6000 rpm
